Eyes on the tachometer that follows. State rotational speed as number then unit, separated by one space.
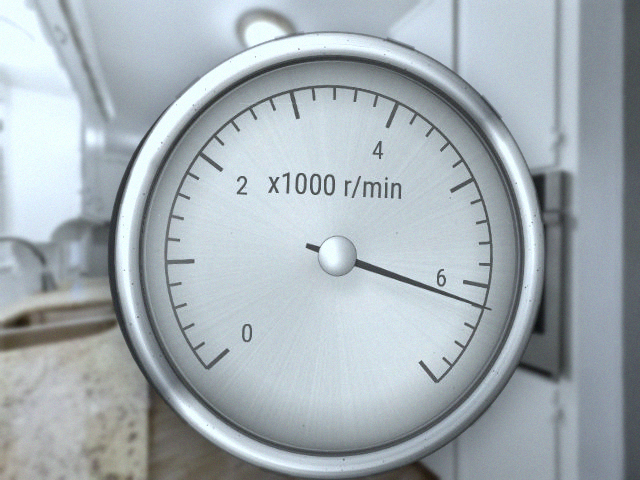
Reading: 6200 rpm
